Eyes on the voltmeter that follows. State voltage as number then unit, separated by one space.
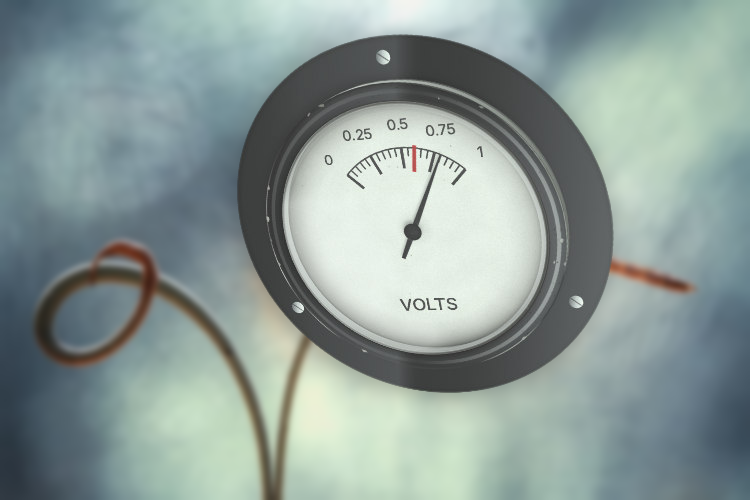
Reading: 0.8 V
